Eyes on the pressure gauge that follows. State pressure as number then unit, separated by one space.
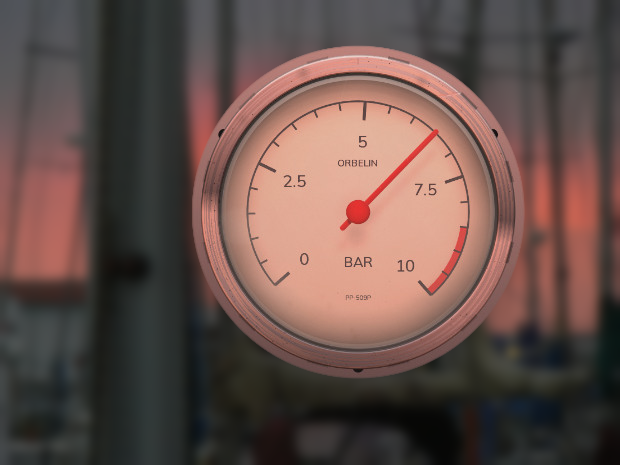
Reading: 6.5 bar
